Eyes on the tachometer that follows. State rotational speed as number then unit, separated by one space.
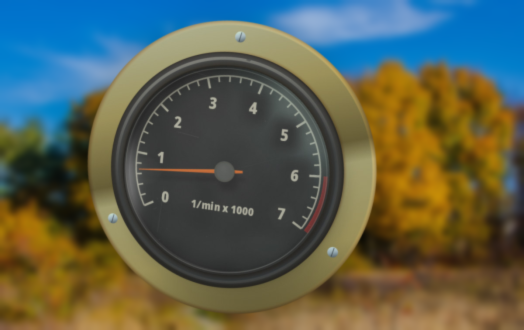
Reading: 700 rpm
